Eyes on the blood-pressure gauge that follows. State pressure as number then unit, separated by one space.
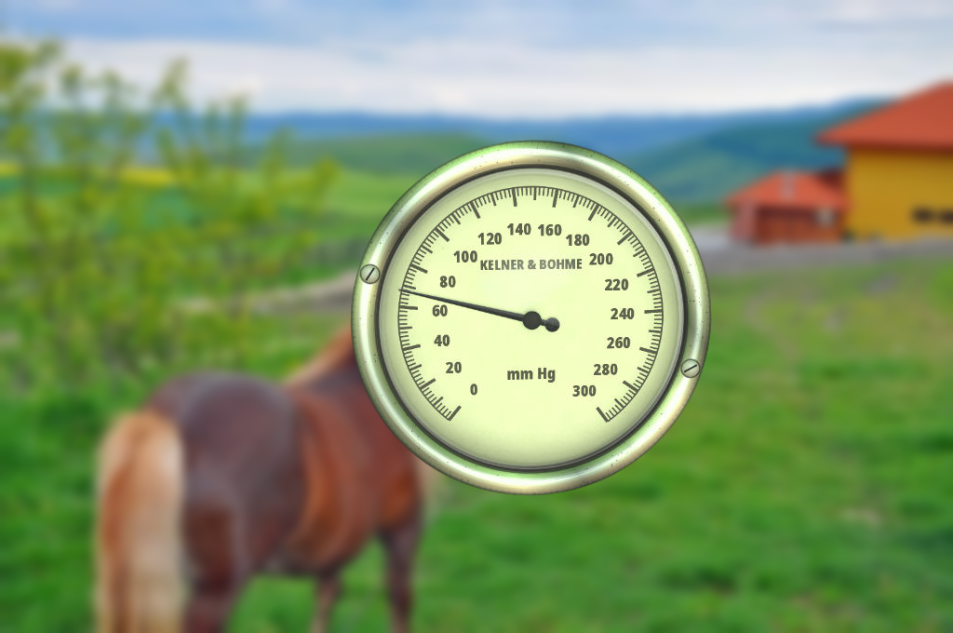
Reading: 68 mmHg
